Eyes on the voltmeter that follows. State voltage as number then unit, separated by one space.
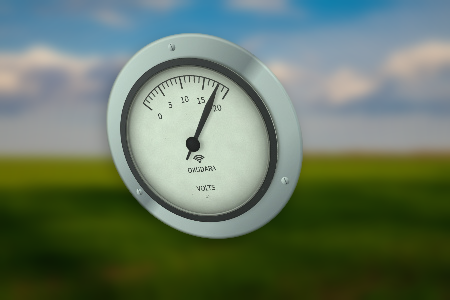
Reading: 18 V
